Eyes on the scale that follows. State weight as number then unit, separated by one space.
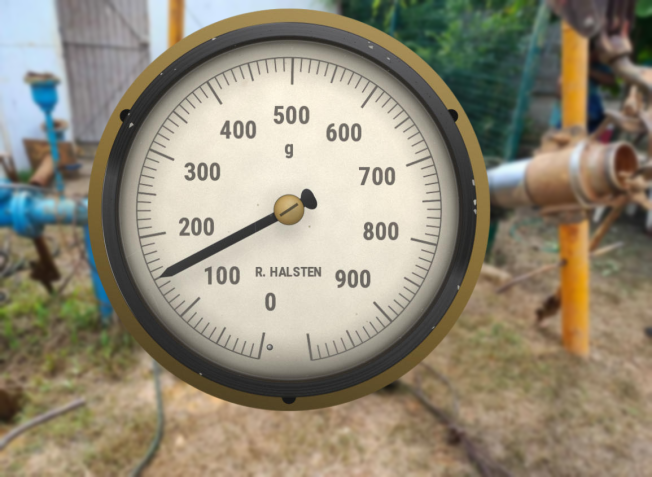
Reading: 150 g
